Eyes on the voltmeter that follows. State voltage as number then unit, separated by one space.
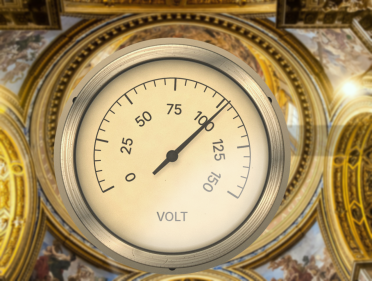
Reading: 102.5 V
